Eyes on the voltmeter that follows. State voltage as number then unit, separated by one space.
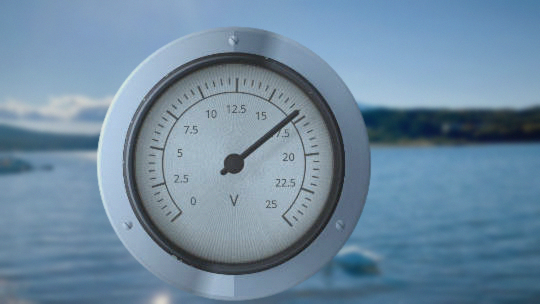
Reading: 17 V
